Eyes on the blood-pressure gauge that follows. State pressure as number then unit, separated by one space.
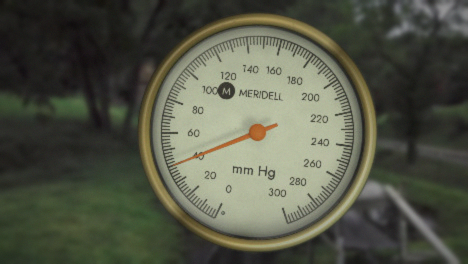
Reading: 40 mmHg
